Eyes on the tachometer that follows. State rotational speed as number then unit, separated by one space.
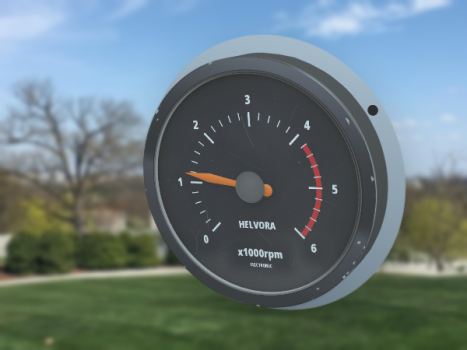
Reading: 1200 rpm
